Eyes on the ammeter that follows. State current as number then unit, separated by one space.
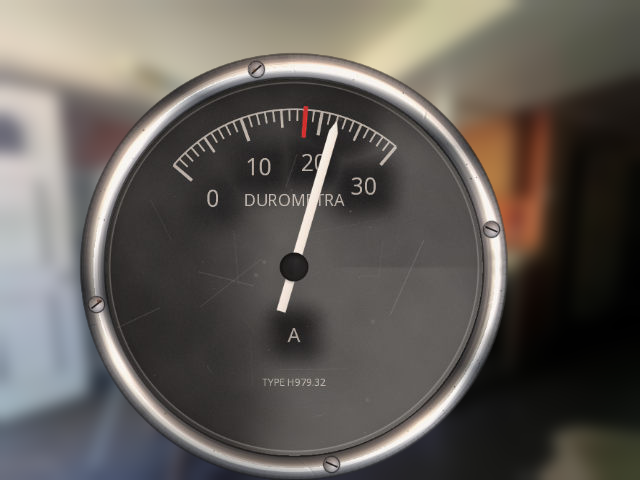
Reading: 22 A
